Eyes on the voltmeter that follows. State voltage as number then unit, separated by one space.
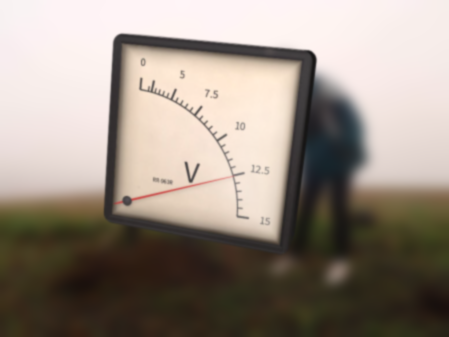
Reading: 12.5 V
